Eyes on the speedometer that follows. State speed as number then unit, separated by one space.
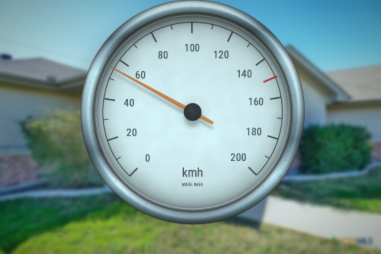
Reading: 55 km/h
